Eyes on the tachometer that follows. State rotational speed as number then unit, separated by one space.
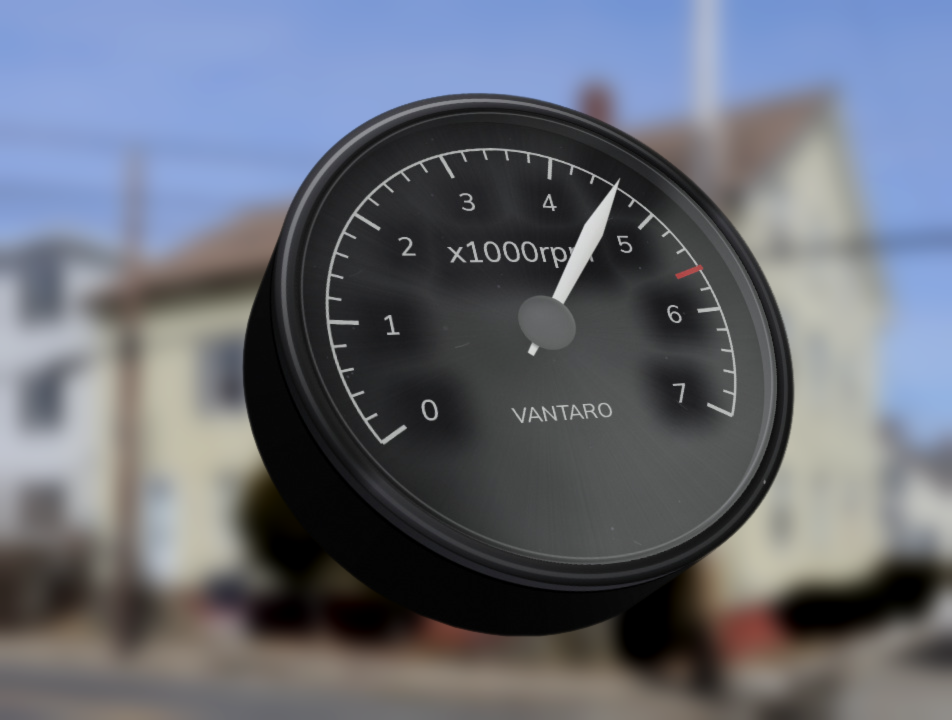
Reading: 4600 rpm
